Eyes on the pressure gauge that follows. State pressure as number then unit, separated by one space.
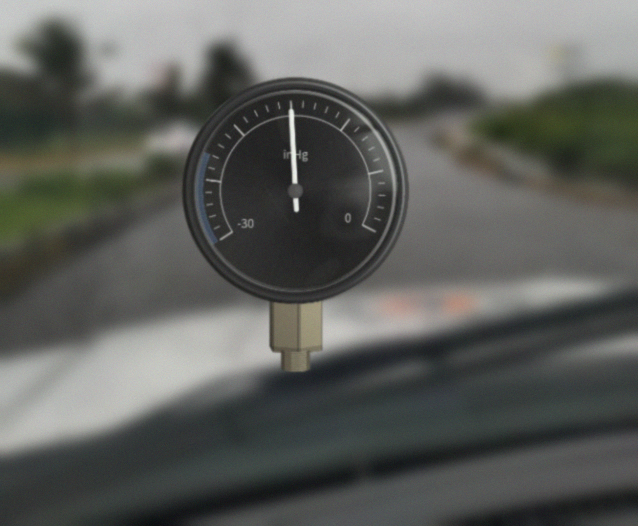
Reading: -15 inHg
